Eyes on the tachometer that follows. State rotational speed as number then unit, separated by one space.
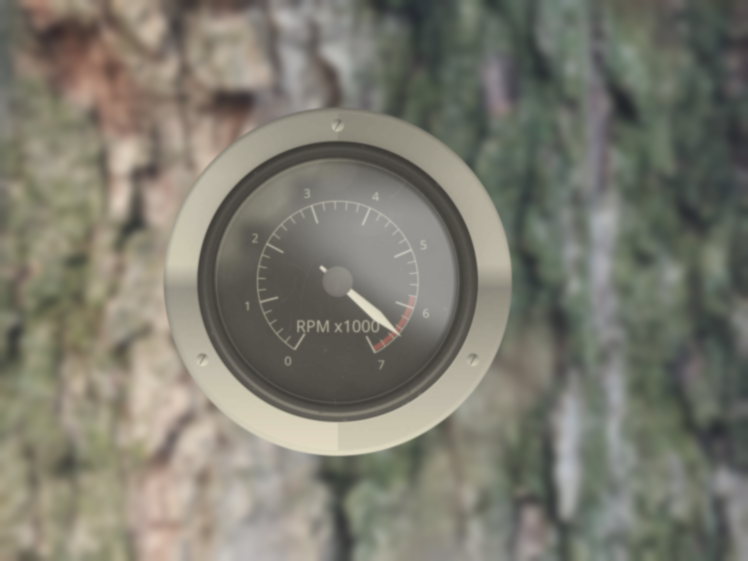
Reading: 6500 rpm
